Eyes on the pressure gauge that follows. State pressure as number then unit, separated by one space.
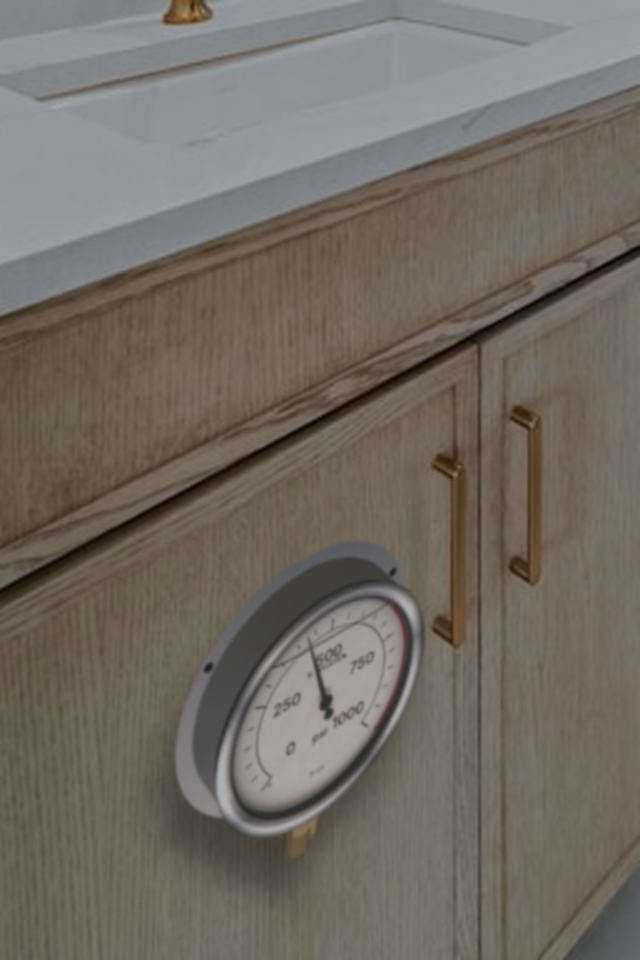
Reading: 425 psi
